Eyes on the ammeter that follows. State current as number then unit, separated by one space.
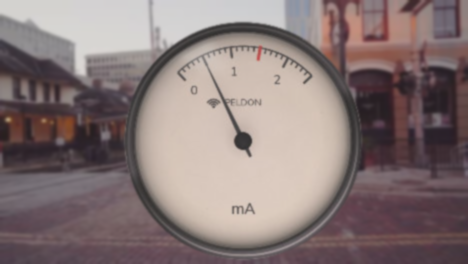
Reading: 0.5 mA
